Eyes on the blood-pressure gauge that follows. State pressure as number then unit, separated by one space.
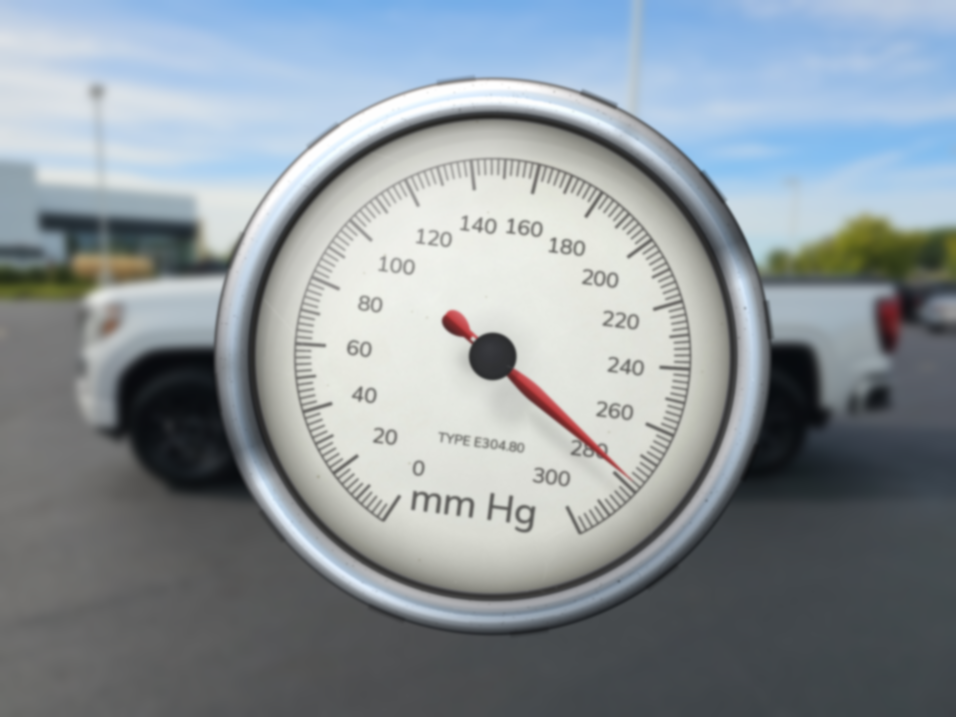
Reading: 278 mmHg
